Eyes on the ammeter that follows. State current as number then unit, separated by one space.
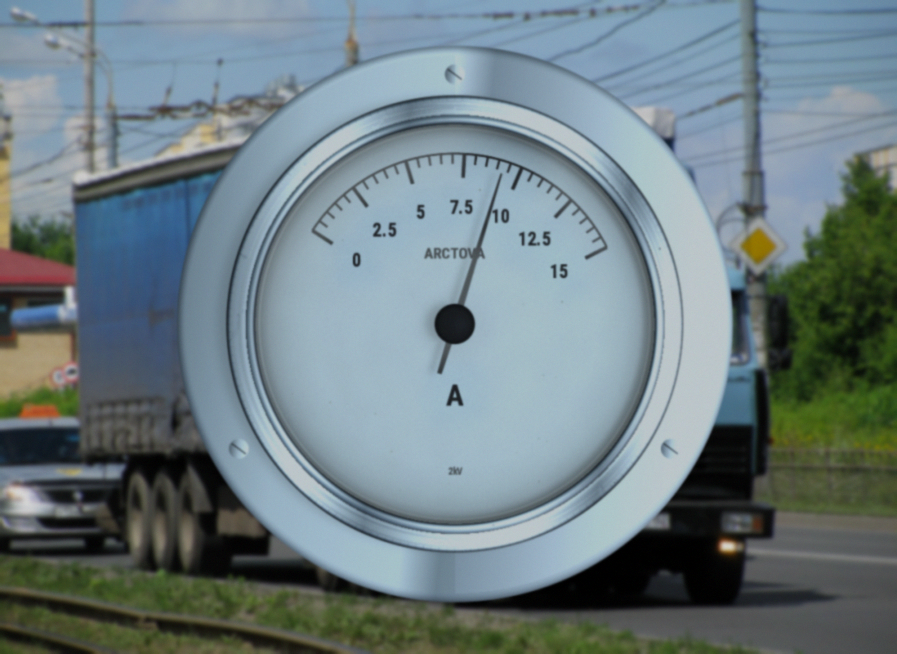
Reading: 9.25 A
